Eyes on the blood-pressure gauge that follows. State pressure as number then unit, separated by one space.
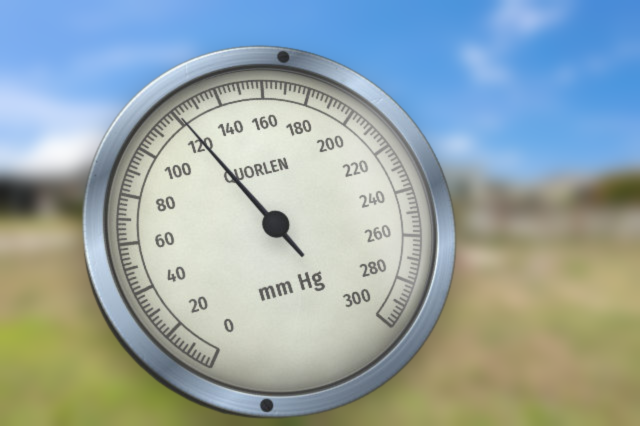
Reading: 120 mmHg
